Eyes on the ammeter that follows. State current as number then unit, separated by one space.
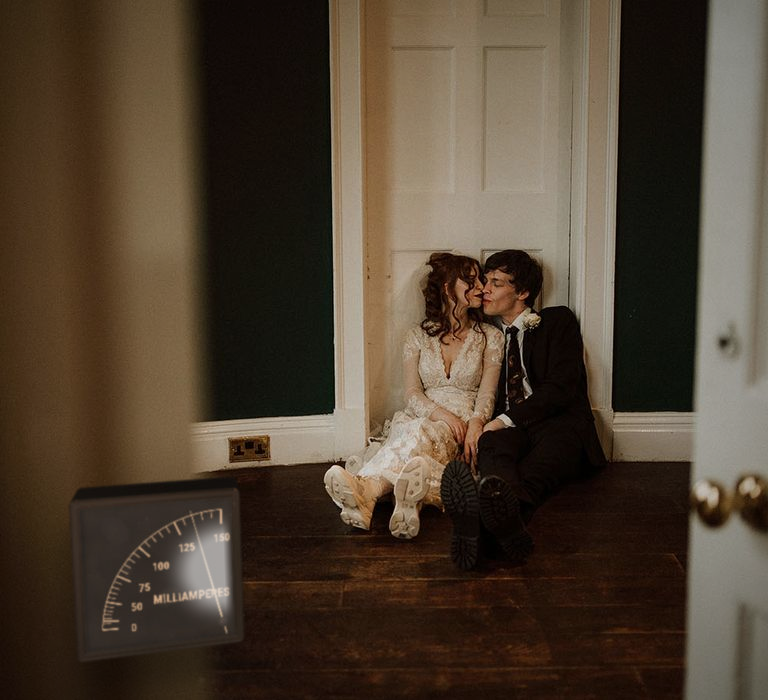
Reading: 135 mA
